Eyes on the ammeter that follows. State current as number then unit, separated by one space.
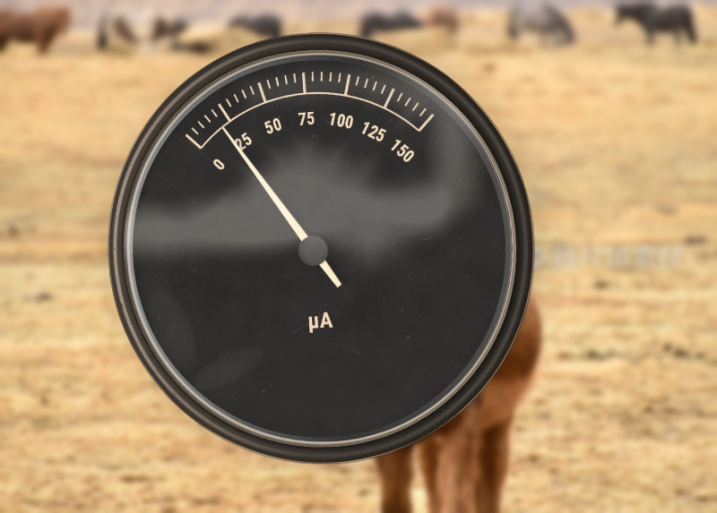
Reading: 20 µA
